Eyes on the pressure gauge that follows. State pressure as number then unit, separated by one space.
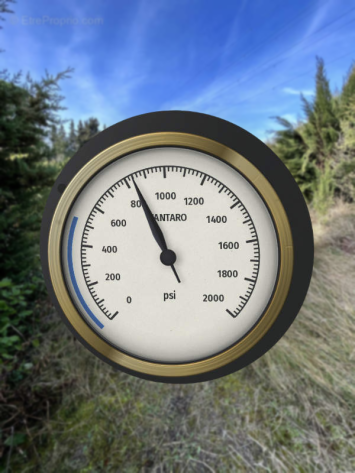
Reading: 840 psi
